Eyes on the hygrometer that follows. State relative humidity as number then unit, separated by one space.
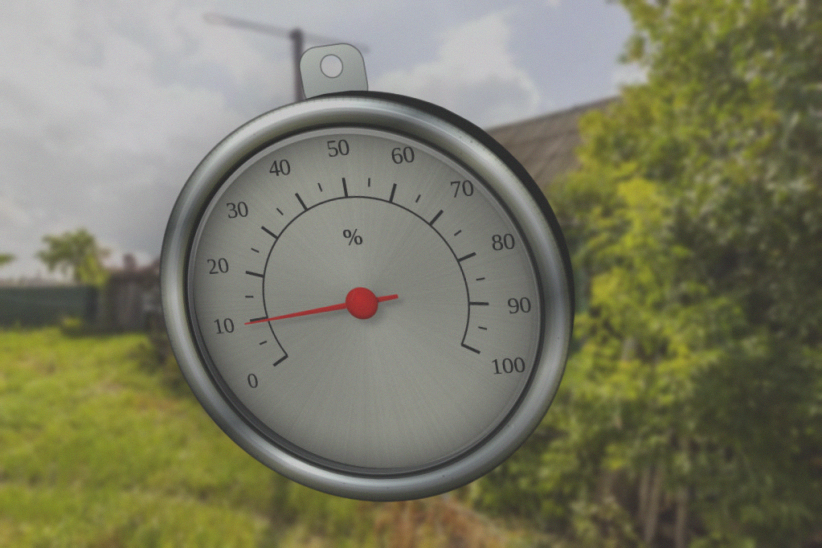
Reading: 10 %
